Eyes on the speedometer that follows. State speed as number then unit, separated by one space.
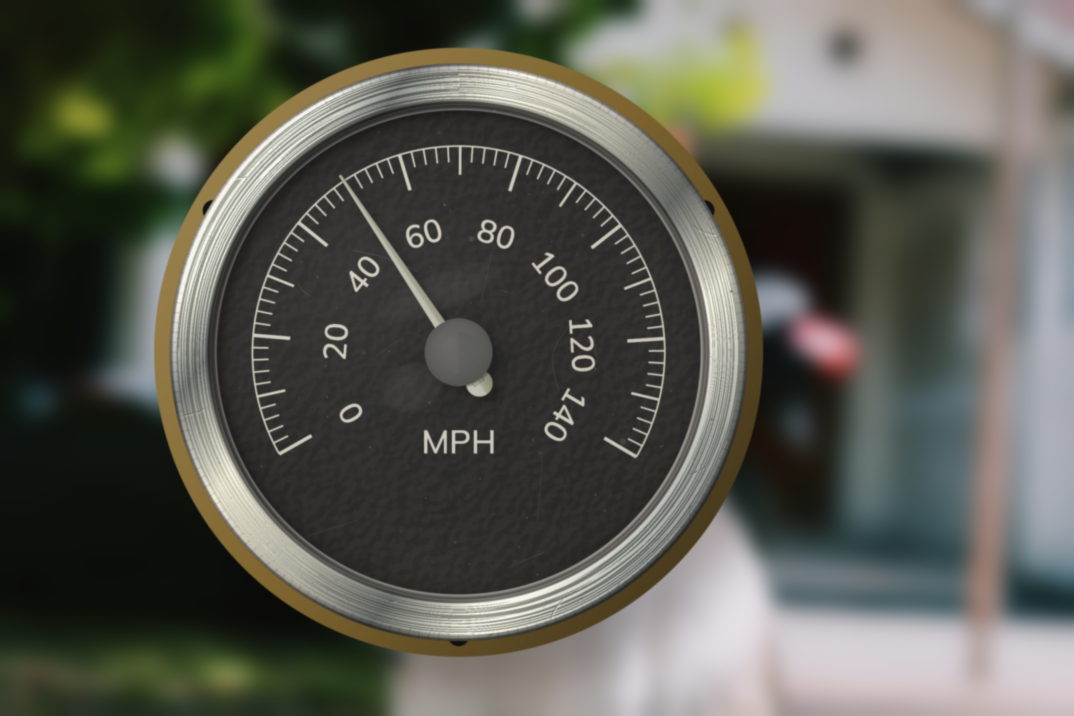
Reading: 50 mph
